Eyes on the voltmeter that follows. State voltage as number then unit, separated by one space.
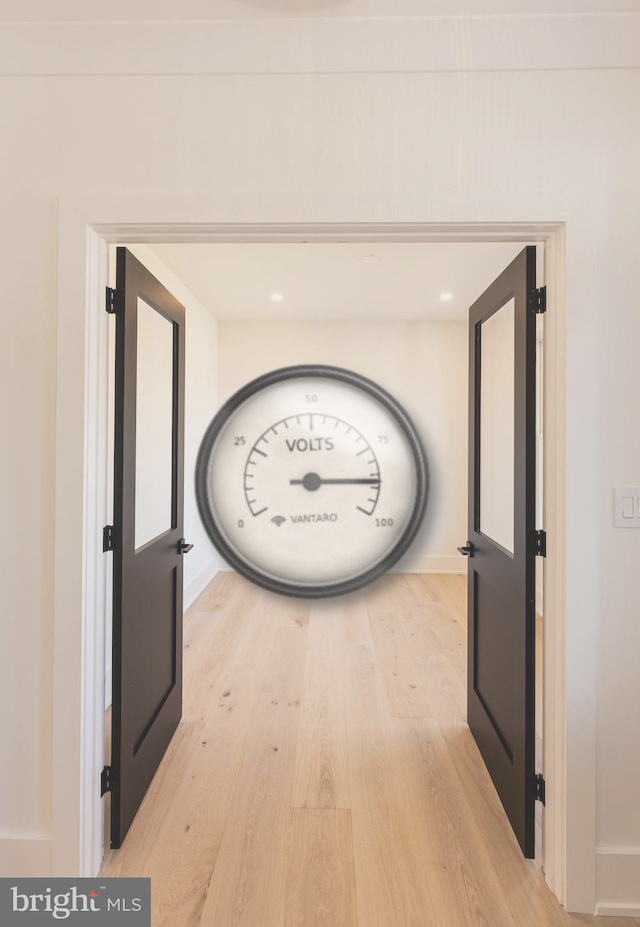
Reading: 87.5 V
